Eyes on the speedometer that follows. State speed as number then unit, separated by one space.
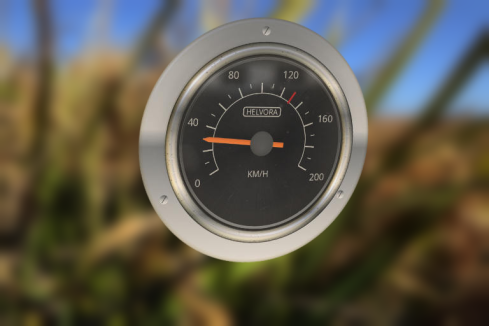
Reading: 30 km/h
